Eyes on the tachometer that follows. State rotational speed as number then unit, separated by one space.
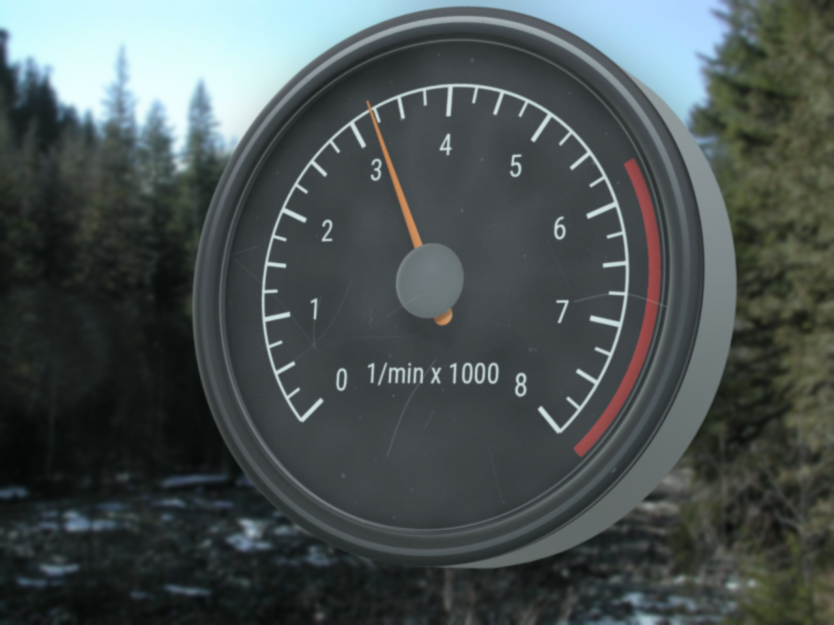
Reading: 3250 rpm
